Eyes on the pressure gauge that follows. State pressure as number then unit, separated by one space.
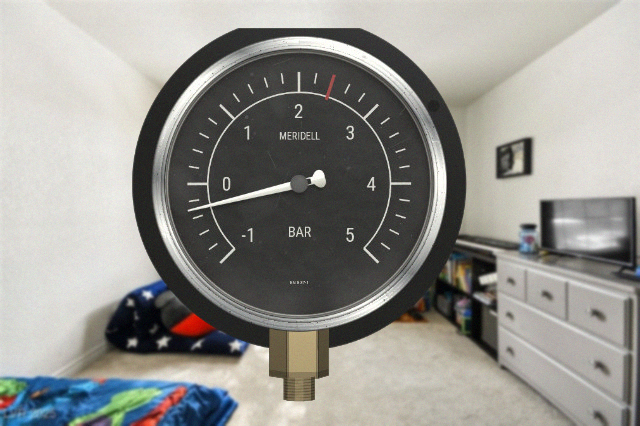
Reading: -0.3 bar
